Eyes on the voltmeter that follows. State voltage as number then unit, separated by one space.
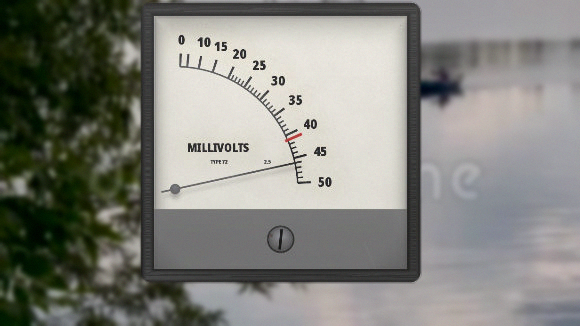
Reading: 46 mV
